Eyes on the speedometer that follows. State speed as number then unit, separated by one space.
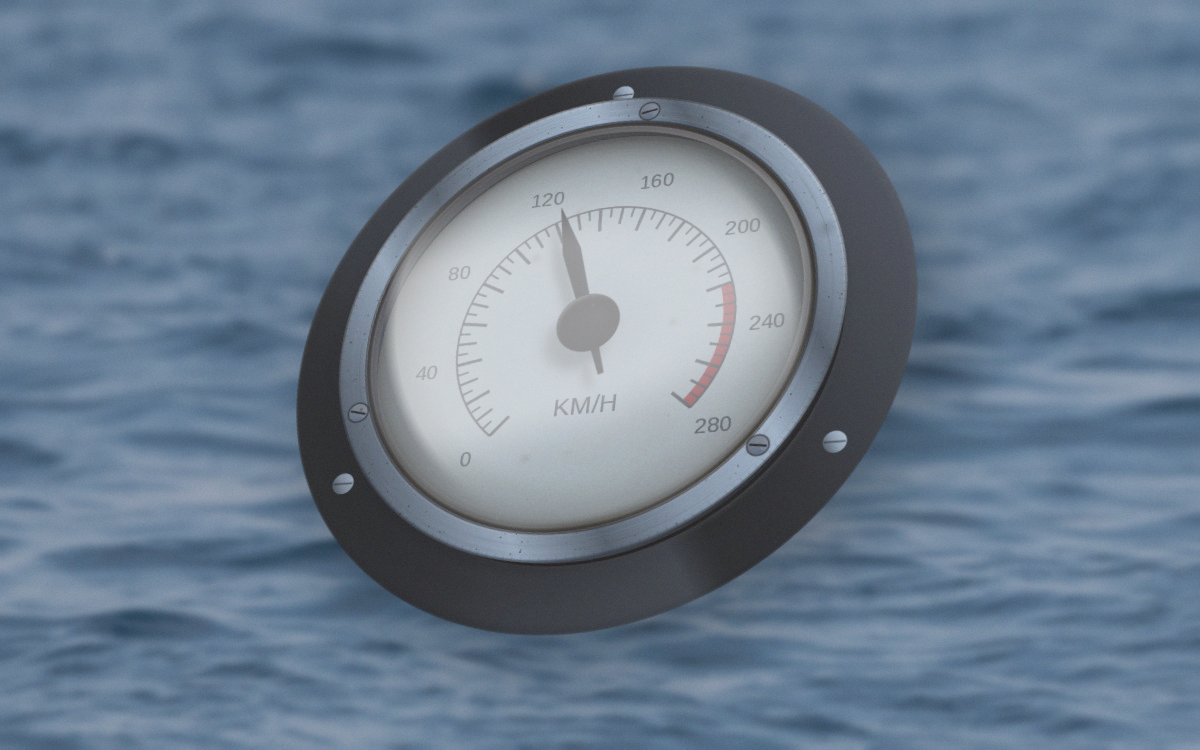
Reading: 125 km/h
